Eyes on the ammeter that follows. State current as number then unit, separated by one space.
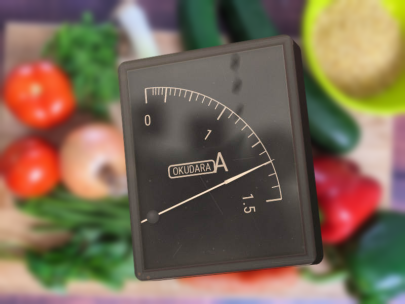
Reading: 1.35 A
